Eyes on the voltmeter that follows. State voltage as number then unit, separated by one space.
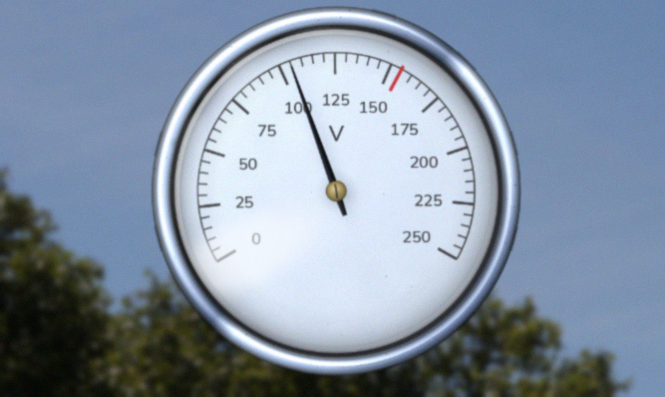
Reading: 105 V
